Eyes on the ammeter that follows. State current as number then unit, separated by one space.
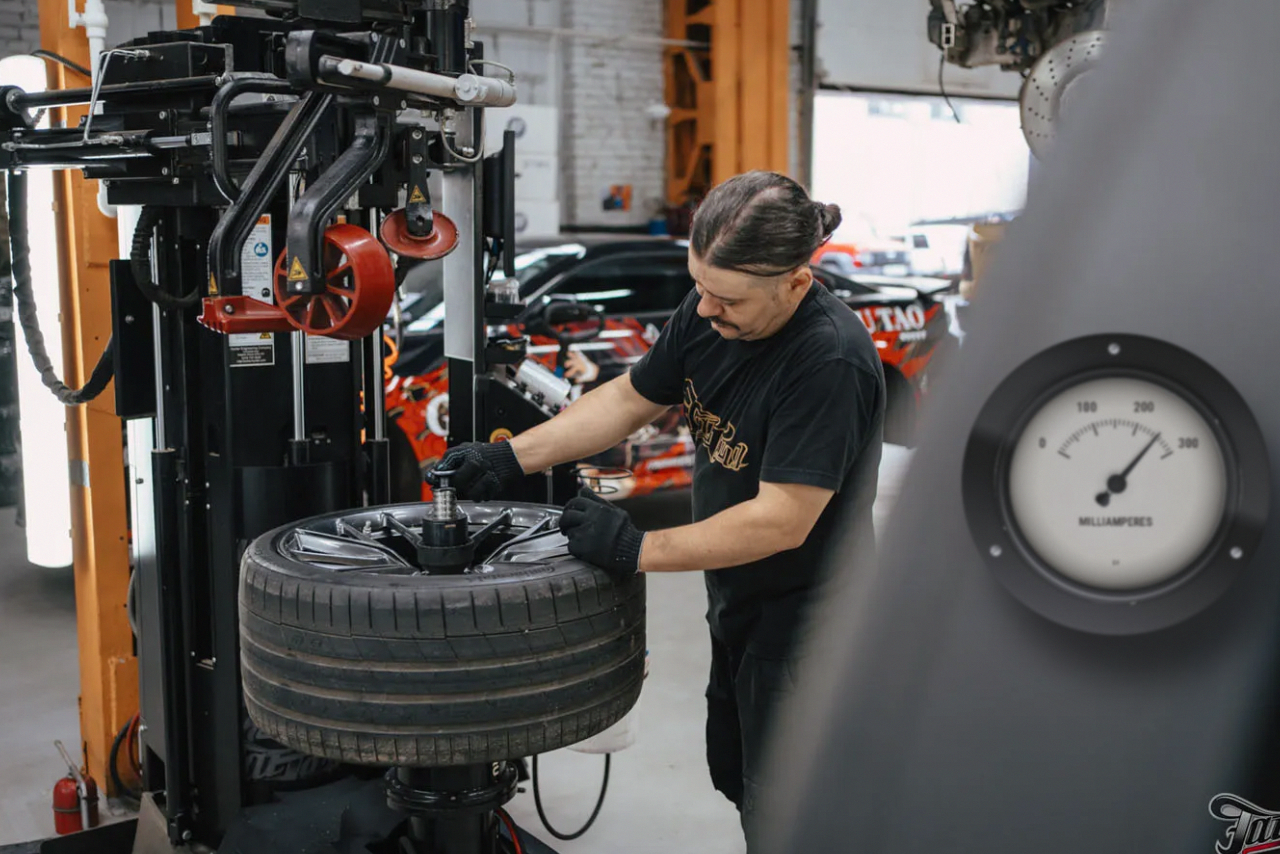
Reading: 250 mA
